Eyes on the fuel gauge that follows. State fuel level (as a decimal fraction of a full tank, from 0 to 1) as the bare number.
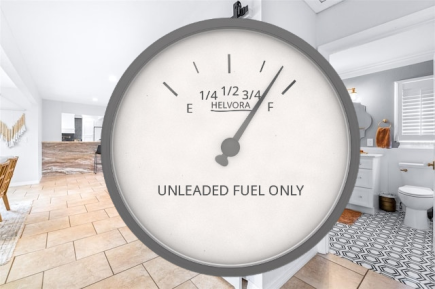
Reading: 0.875
